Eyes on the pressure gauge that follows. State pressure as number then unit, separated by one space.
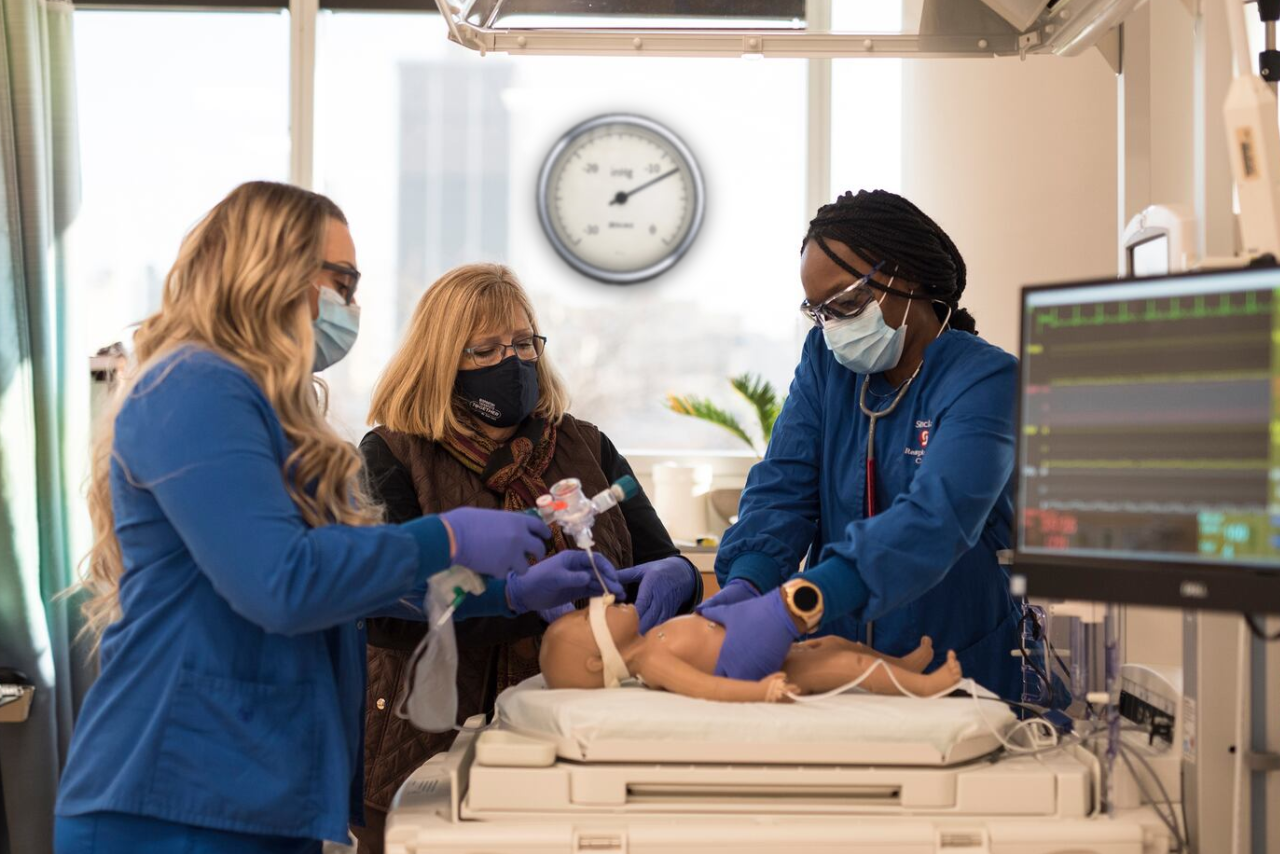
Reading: -8 inHg
